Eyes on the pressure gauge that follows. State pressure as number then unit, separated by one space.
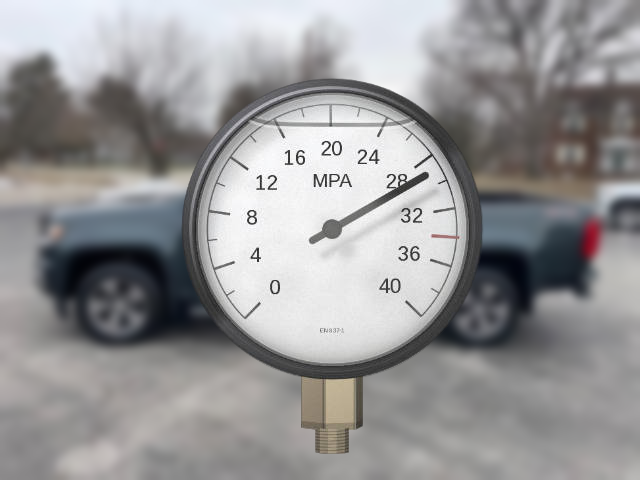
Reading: 29 MPa
